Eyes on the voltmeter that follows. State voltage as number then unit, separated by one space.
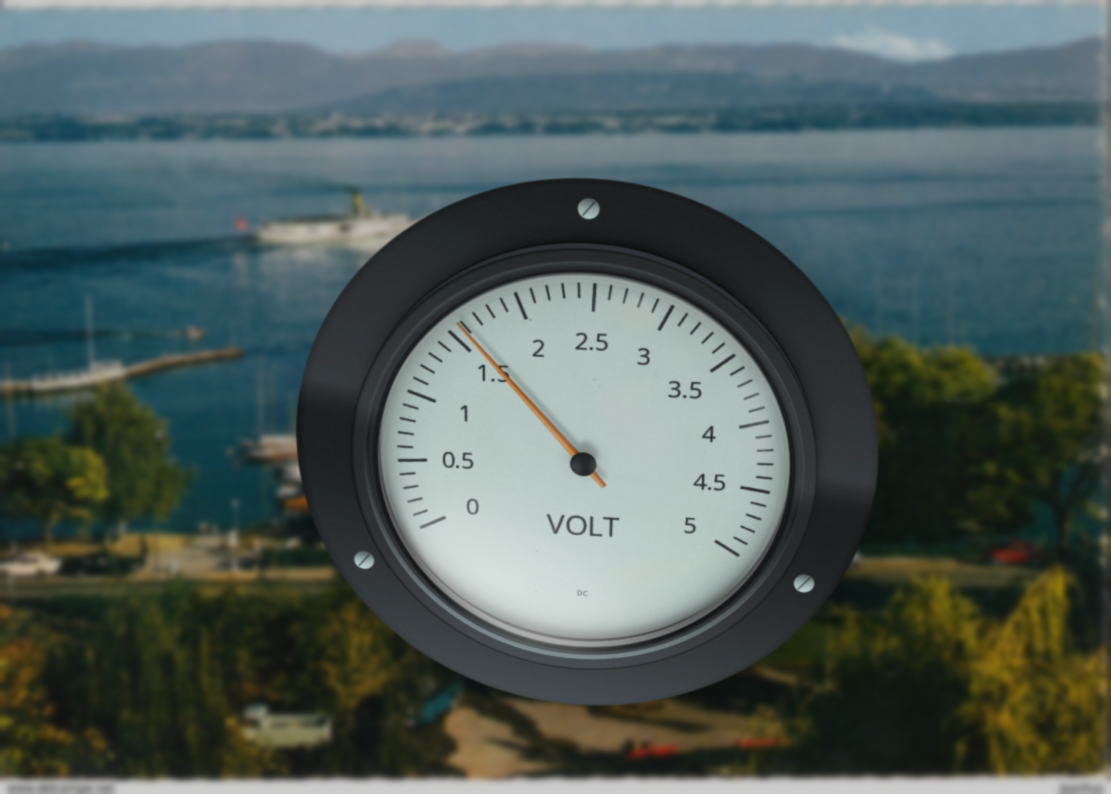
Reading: 1.6 V
